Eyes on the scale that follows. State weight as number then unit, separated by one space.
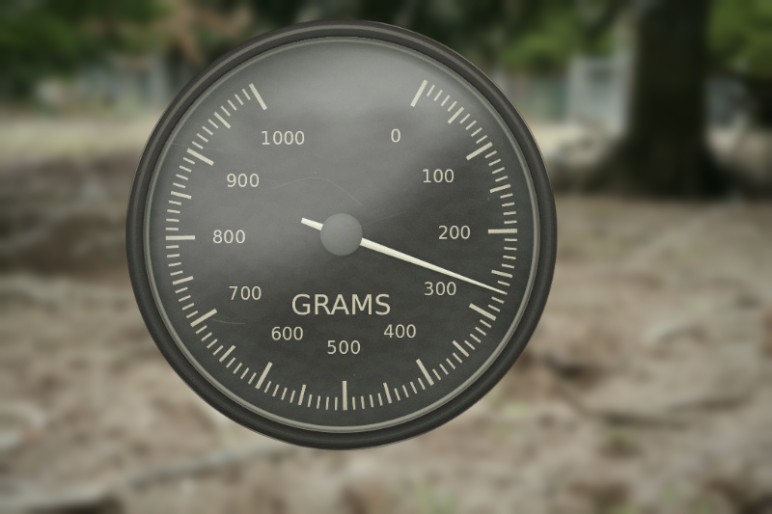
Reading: 270 g
